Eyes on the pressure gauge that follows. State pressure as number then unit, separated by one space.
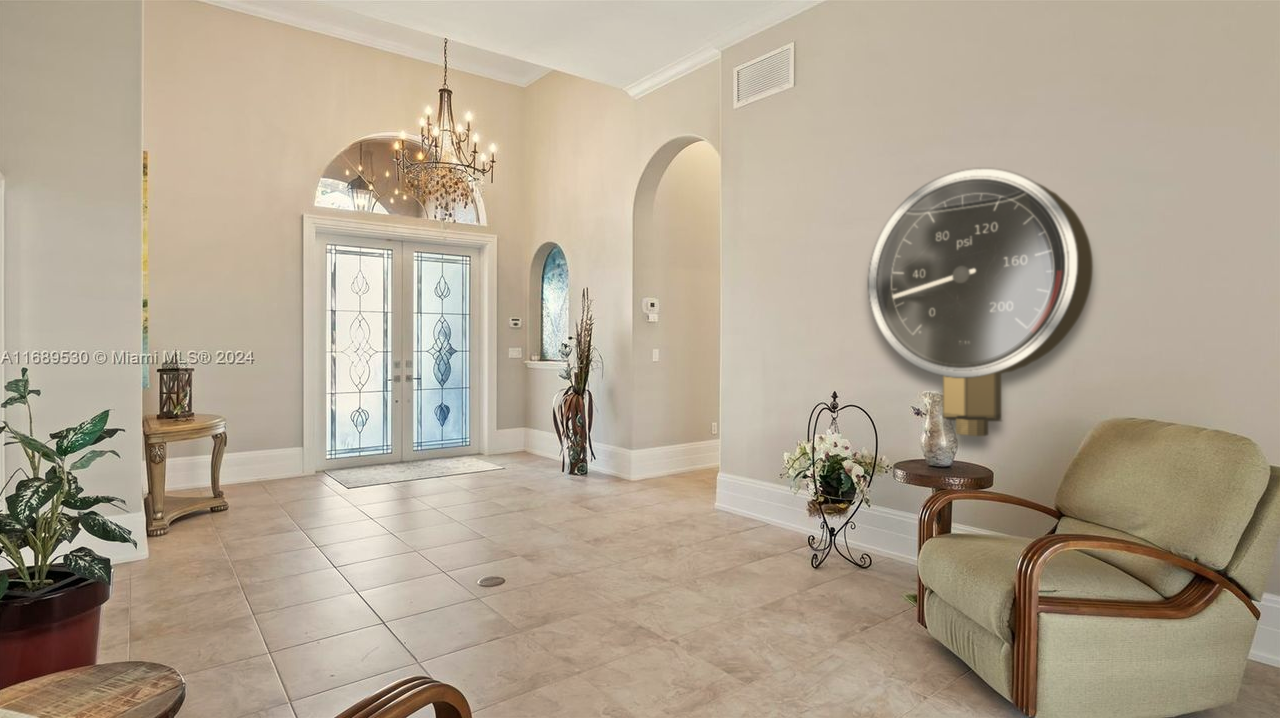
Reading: 25 psi
